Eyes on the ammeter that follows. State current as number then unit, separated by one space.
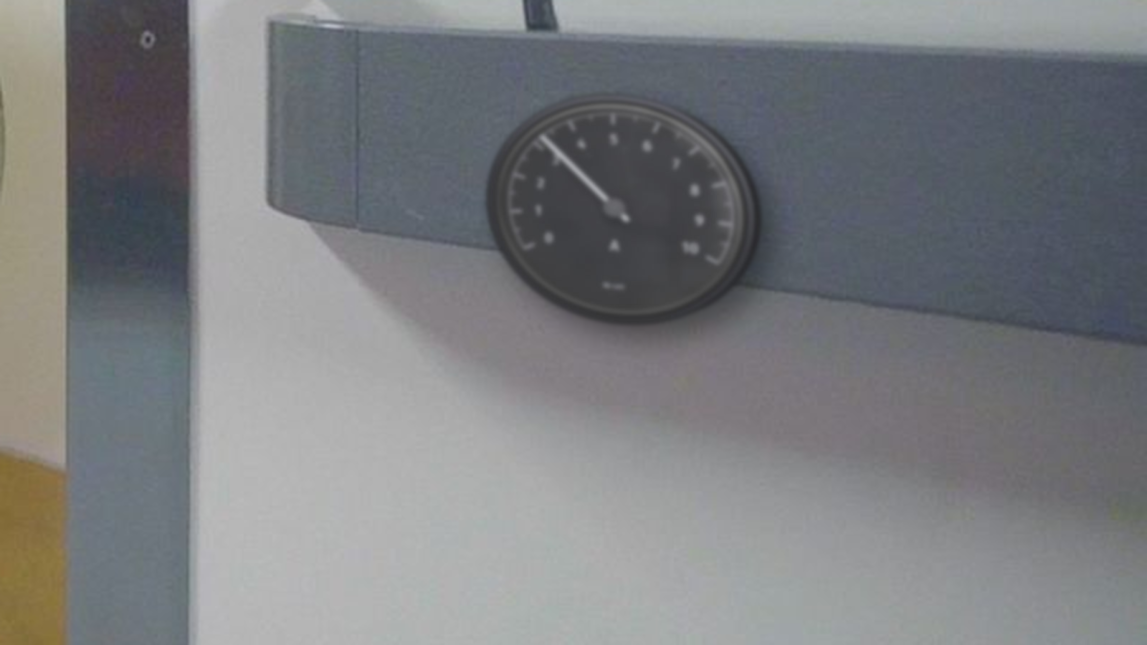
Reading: 3.25 A
